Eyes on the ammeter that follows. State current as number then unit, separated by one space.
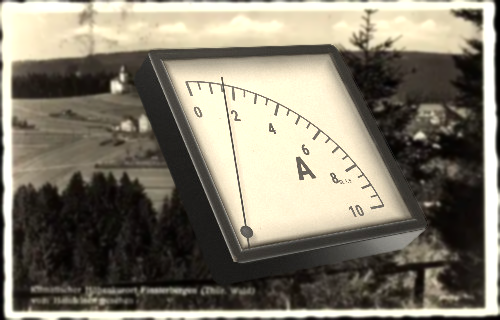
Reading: 1.5 A
